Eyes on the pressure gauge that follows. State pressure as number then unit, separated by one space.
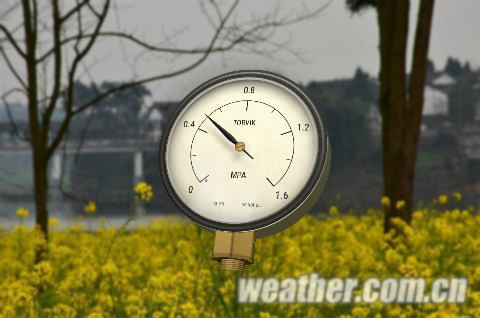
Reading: 0.5 MPa
